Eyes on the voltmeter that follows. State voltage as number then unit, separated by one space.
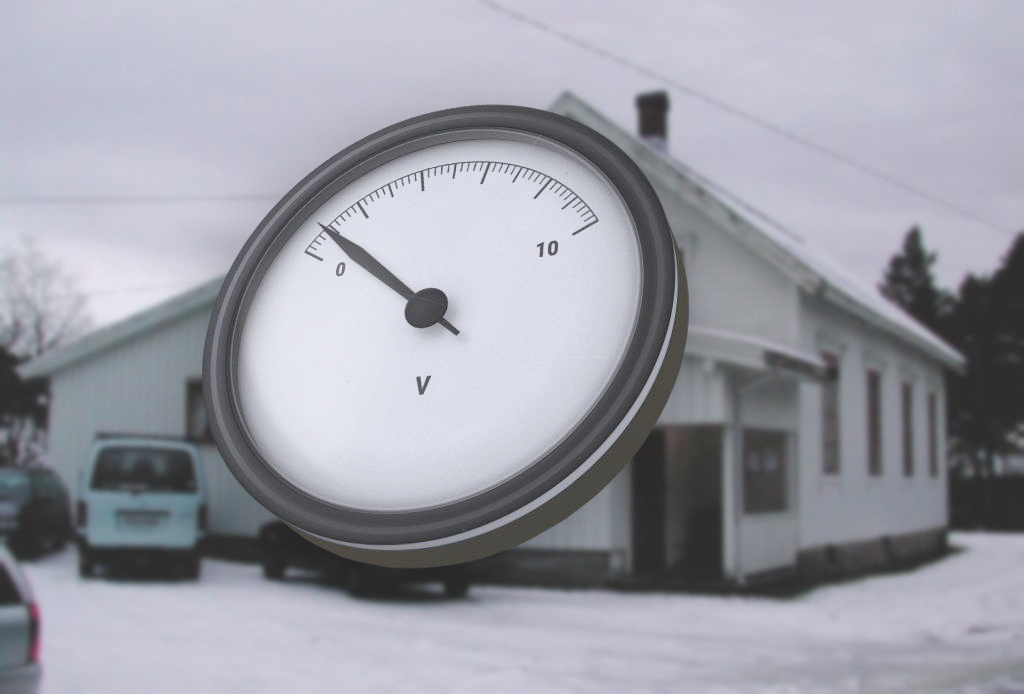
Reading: 0.8 V
